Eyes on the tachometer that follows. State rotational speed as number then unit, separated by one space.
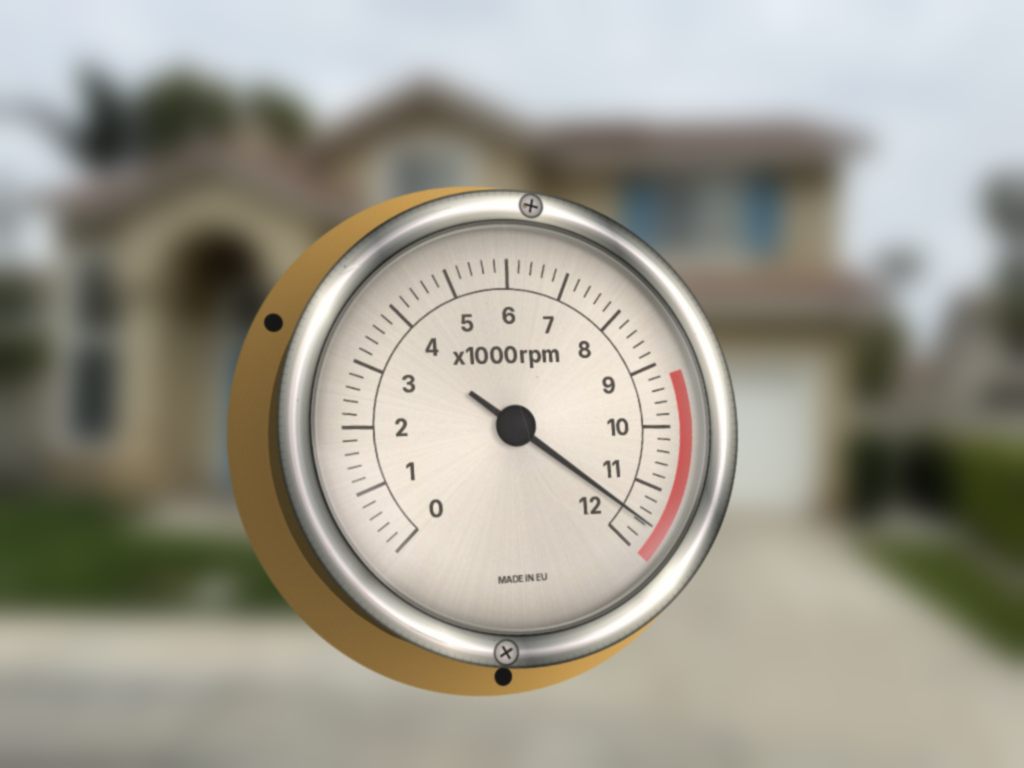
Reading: 11600 rpm
